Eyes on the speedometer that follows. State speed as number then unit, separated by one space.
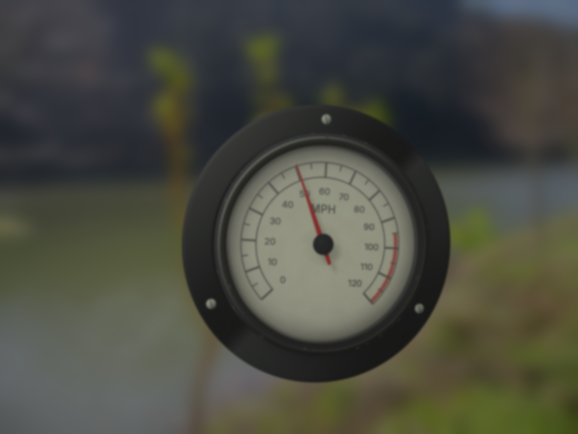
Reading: 50 mph
